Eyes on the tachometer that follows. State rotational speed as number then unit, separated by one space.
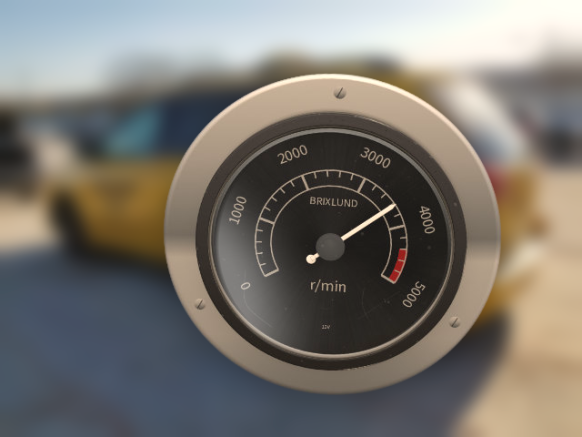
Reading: 3600 rpm
